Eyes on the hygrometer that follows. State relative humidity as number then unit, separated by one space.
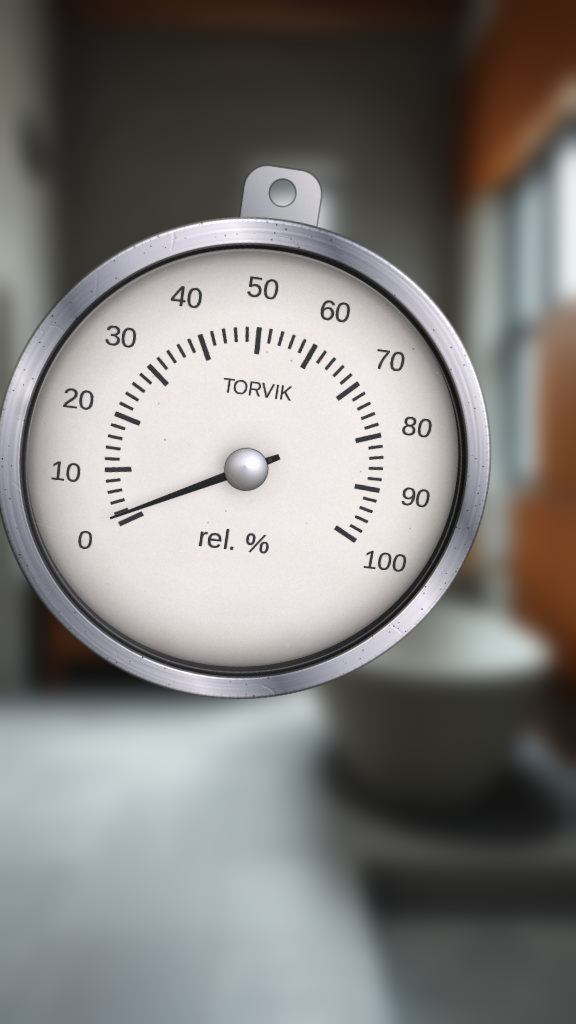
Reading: 2 %
